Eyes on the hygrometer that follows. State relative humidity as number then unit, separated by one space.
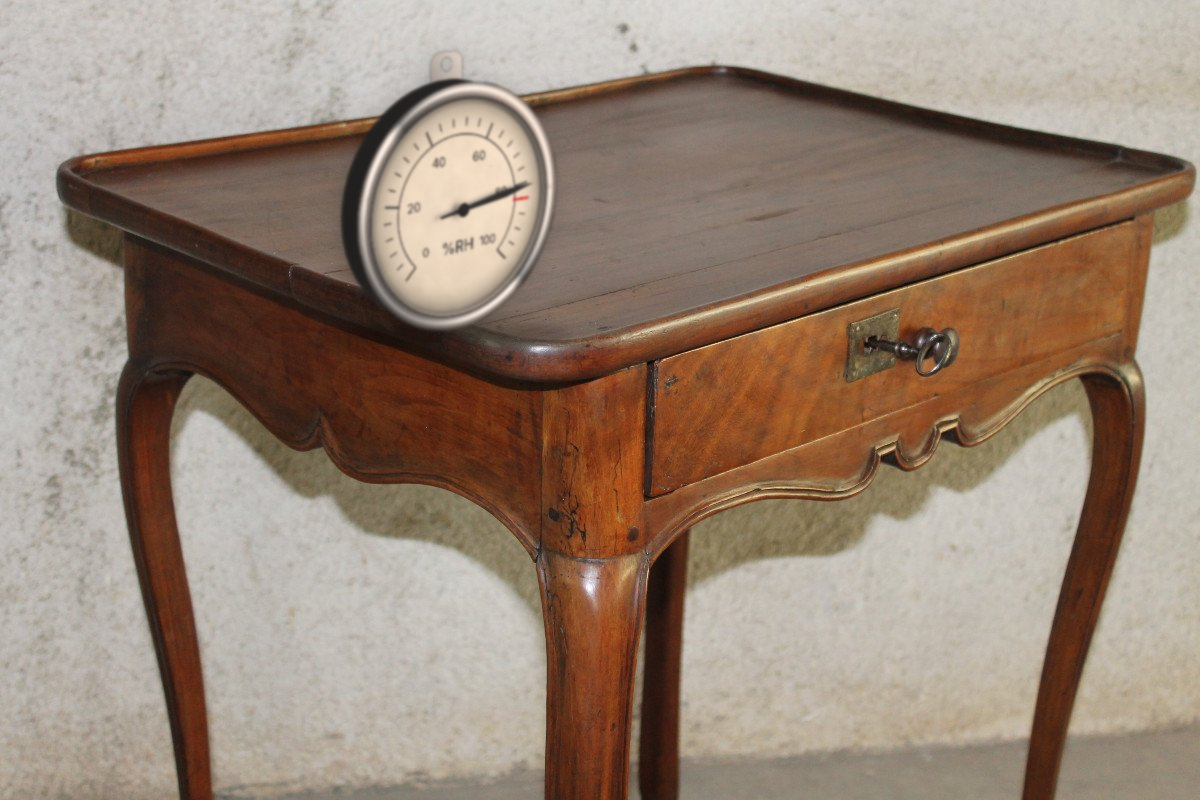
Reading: 80 %
